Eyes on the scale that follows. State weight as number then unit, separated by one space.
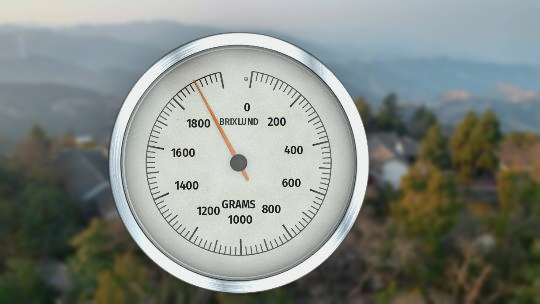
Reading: 1900 g
